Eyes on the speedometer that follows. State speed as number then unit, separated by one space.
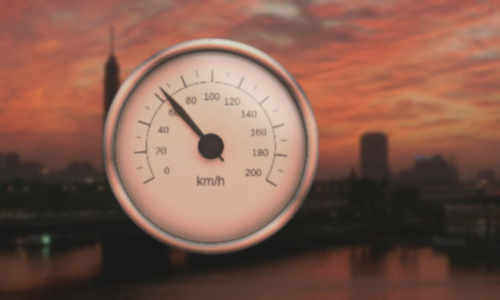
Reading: 65 km/h
